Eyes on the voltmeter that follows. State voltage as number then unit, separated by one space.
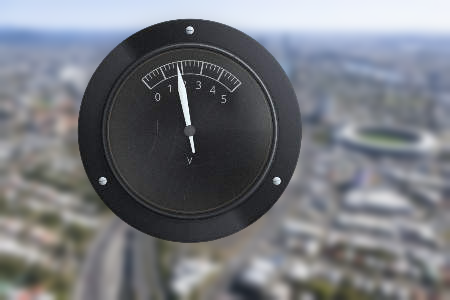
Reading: 1.8 V
